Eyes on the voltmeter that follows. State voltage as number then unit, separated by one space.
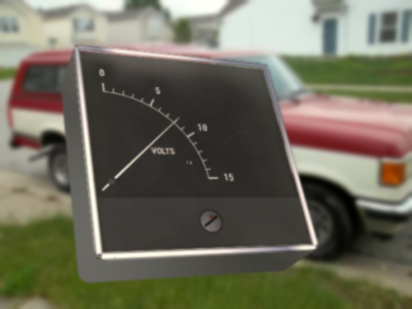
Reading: 8 V
